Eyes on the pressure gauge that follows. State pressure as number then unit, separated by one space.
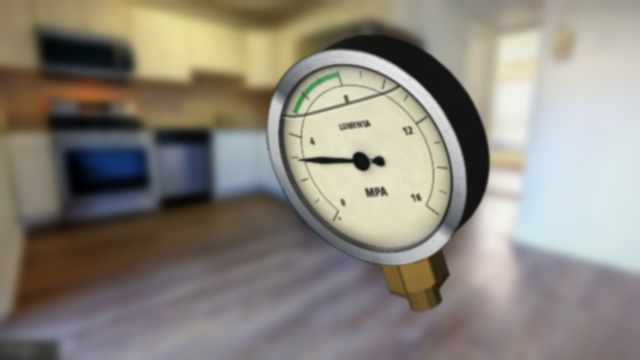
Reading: 3 MPa
